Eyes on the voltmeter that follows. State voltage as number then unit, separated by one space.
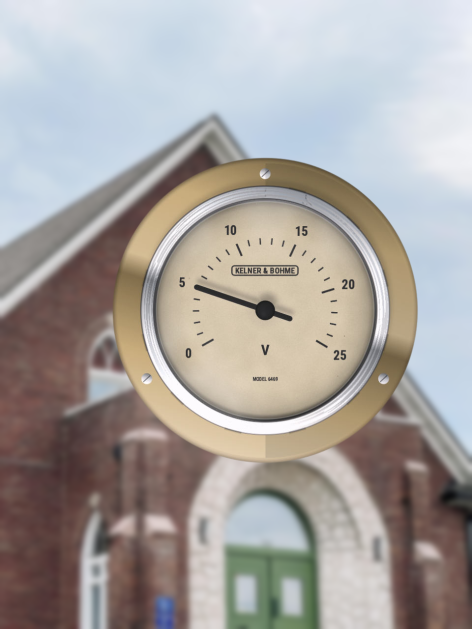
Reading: 5 V
